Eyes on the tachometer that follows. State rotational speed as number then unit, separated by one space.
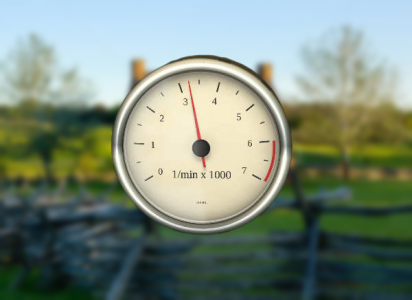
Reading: 3250 rpm
